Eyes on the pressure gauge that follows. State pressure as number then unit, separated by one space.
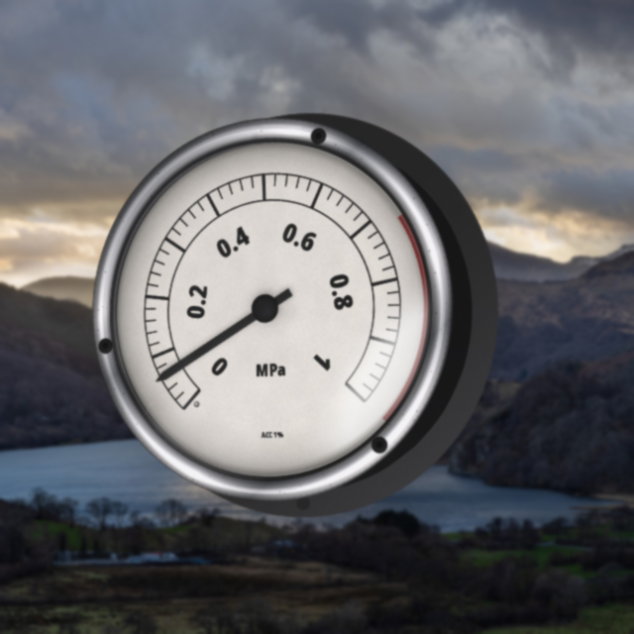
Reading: 0.06 MPa
